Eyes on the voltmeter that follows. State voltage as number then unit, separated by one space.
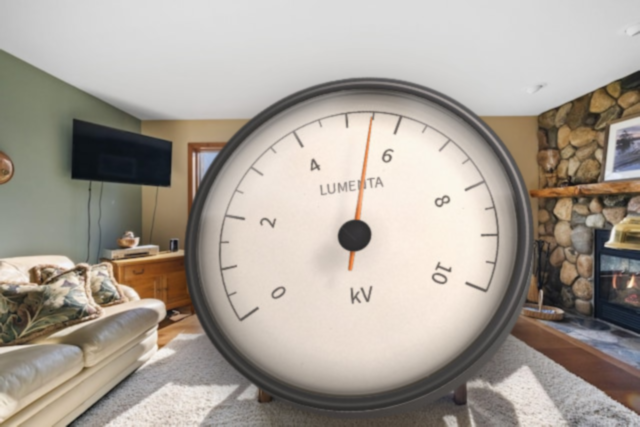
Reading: 5.5 kV
